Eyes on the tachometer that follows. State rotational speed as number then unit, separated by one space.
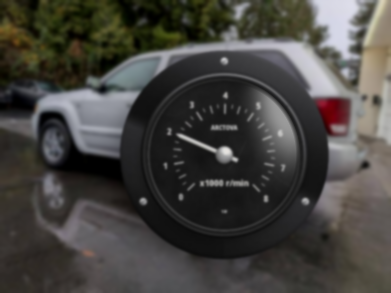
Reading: 2000 rpm
